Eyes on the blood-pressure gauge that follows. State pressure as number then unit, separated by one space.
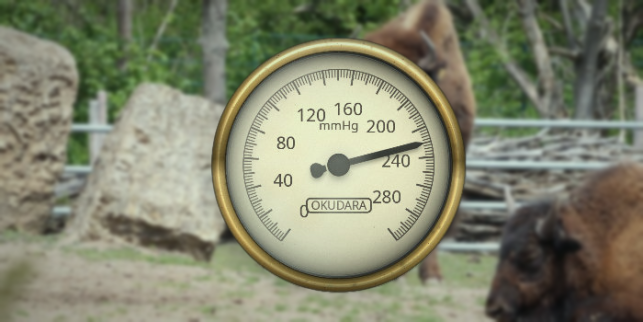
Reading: 230 mmHg
